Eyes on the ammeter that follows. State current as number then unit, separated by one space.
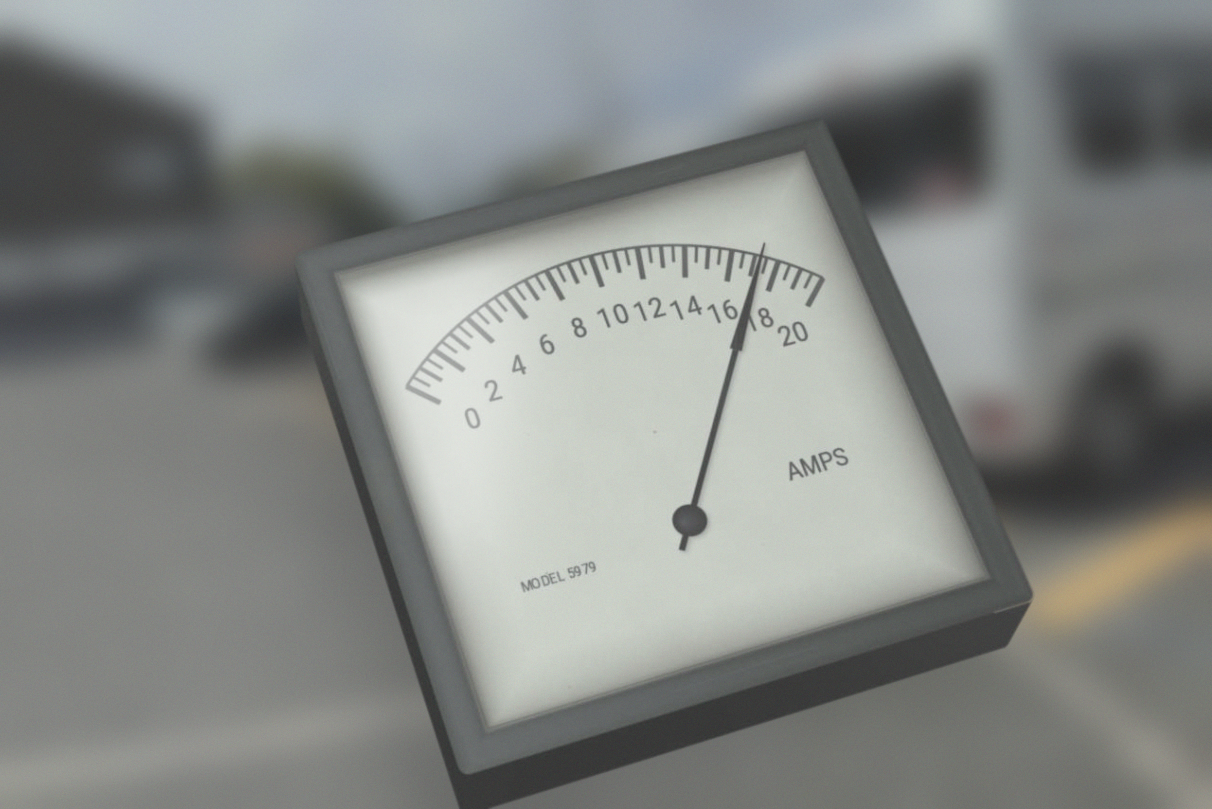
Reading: 17.25 A
